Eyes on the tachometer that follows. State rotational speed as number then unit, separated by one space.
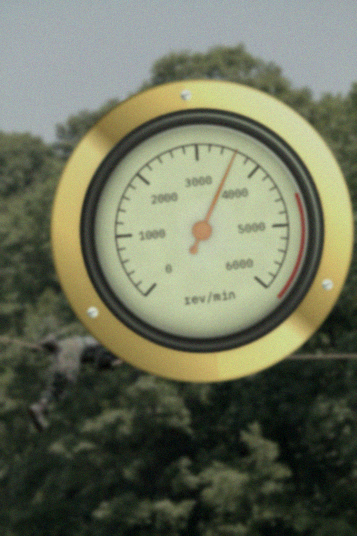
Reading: 3600 rpm
